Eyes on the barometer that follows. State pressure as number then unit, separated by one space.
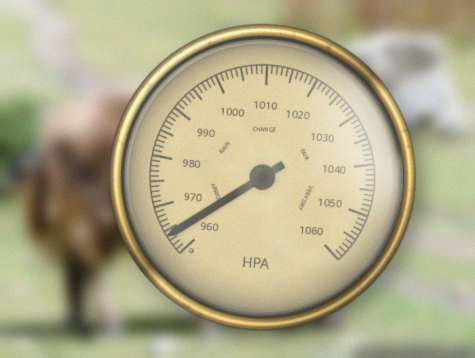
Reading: 964 hPa
